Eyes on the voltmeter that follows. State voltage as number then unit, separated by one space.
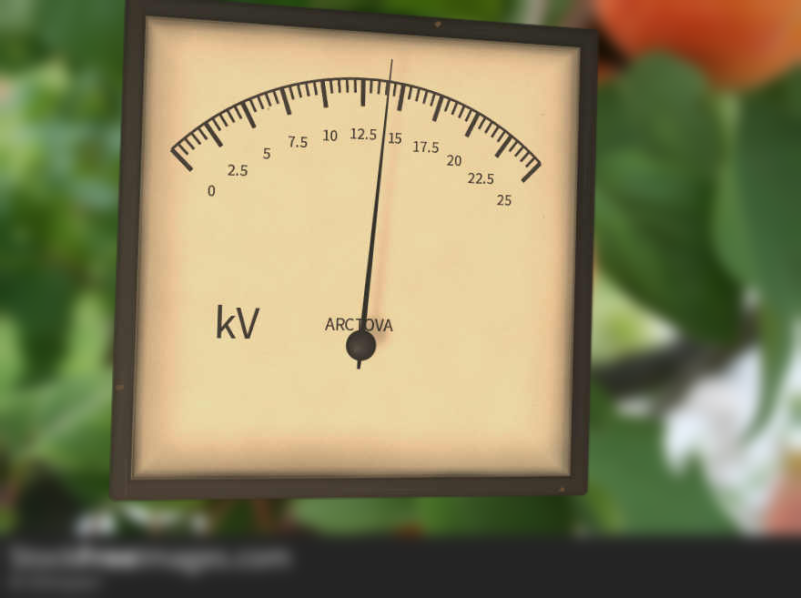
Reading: 14 kV
